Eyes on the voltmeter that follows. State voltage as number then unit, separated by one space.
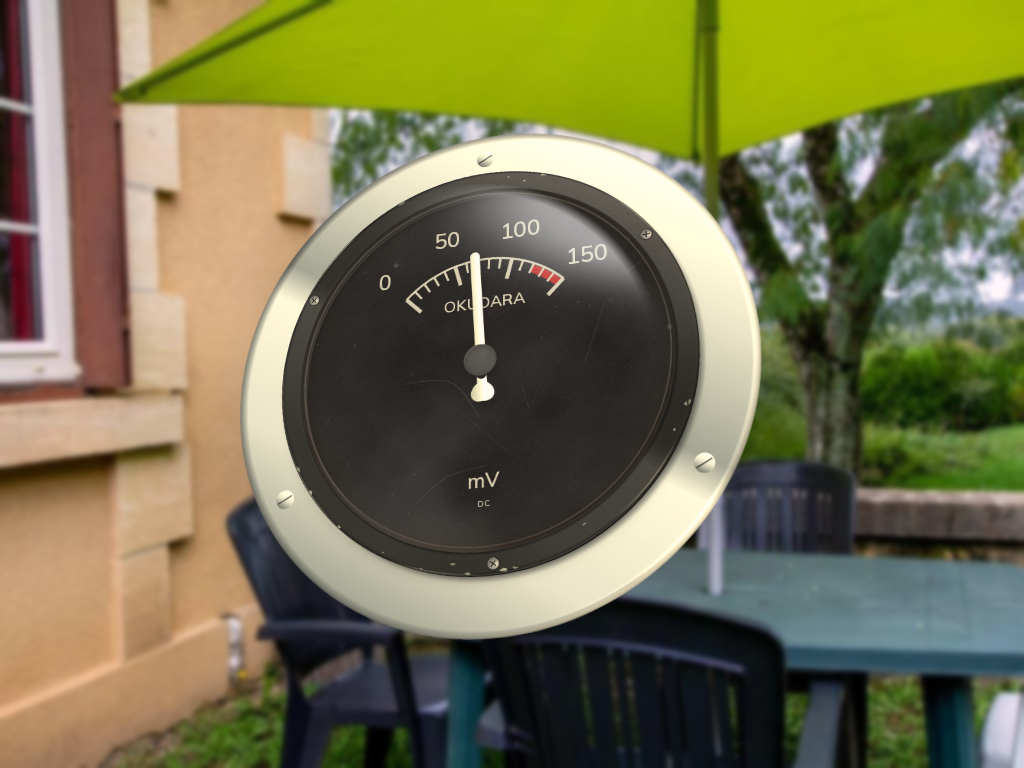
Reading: 70 mV
